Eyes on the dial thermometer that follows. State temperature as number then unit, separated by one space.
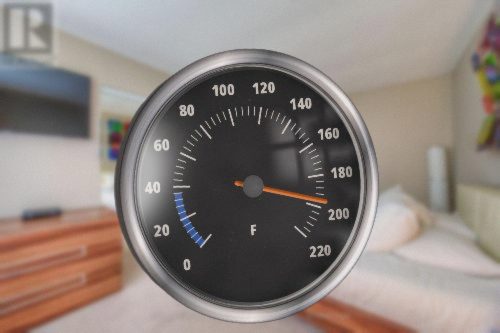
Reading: 196 °F
